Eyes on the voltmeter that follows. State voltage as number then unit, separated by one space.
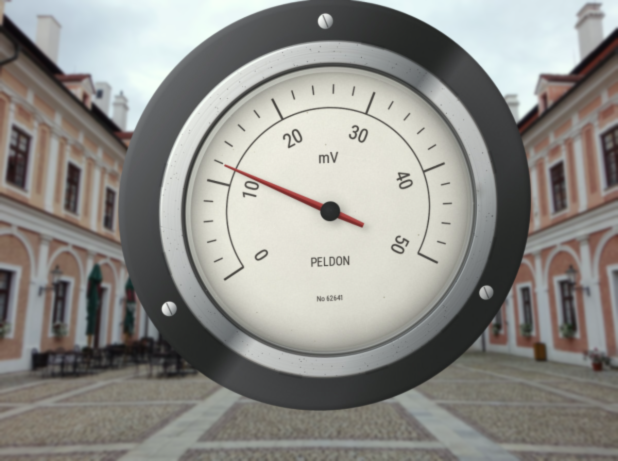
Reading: 12 mV
